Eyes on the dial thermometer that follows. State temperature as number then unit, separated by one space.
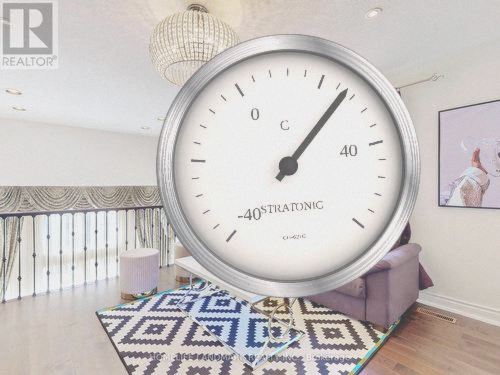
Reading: 26 °C
